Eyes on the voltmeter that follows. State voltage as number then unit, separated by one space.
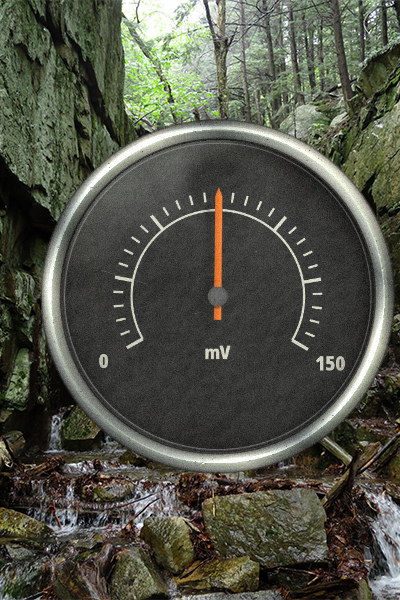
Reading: 75 mV
